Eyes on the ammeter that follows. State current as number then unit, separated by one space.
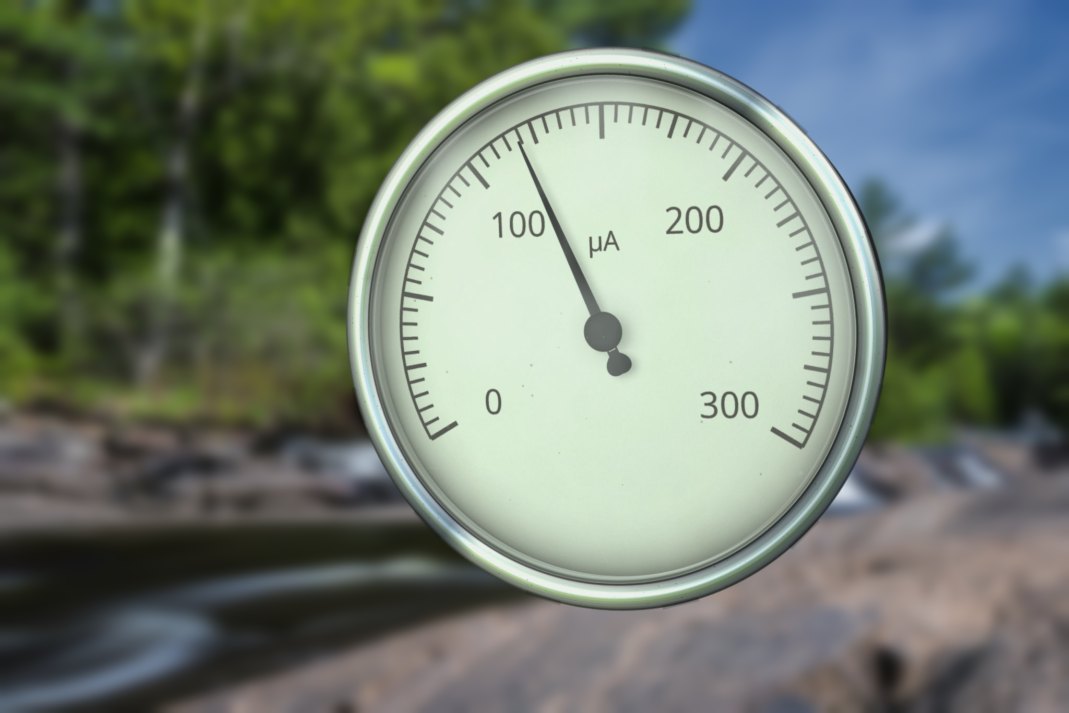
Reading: 120 µA
